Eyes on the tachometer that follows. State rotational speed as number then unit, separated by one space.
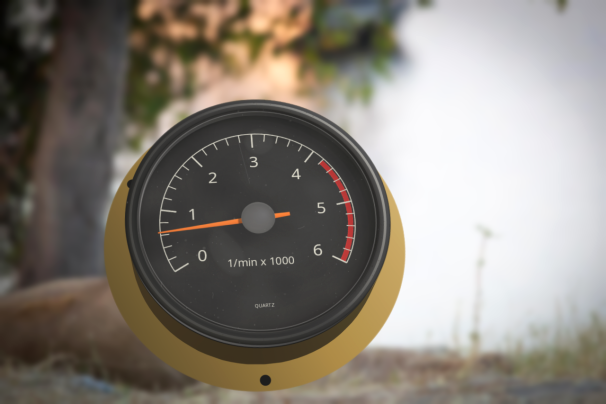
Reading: 600 rpm
